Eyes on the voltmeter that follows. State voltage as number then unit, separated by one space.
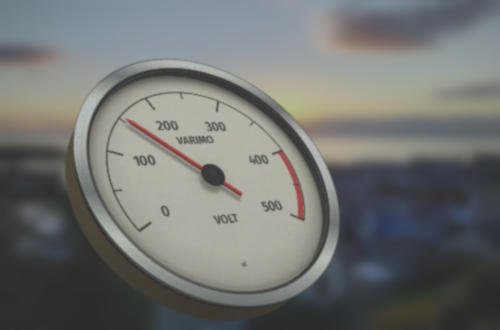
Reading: 150 V
